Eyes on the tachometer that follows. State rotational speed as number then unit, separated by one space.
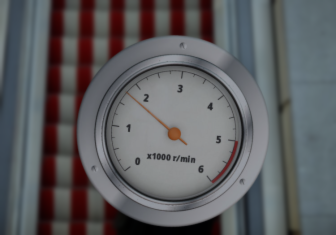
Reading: 1750 rpm
